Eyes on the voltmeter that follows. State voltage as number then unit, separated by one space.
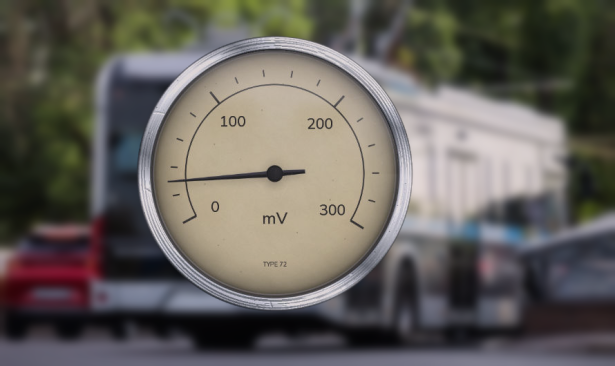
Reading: 30 mV
